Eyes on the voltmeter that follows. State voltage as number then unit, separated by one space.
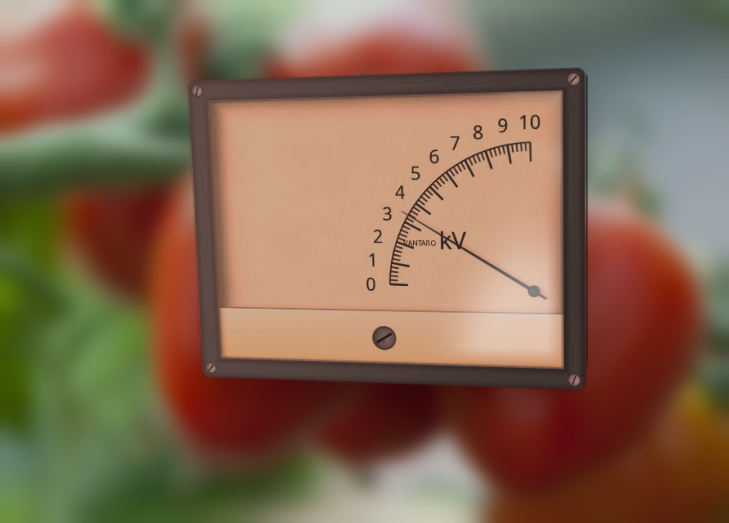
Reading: 3.4 kV
